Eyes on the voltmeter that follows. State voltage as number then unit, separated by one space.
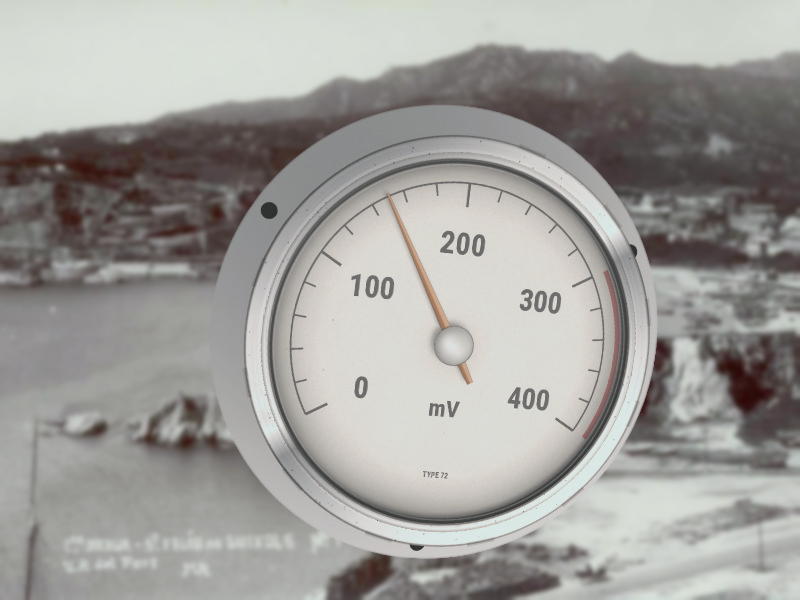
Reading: 150 mV
